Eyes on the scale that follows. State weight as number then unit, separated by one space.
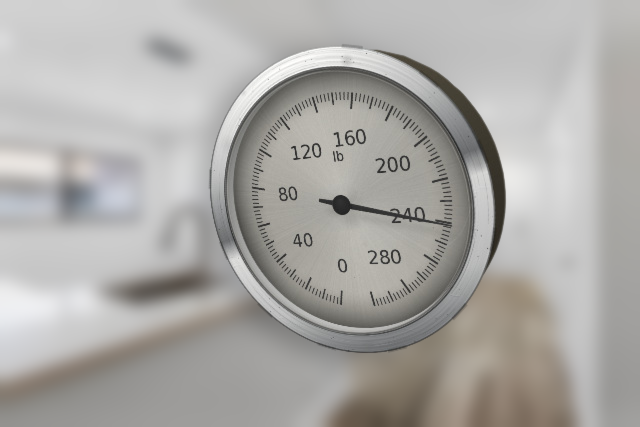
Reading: 240 lb
